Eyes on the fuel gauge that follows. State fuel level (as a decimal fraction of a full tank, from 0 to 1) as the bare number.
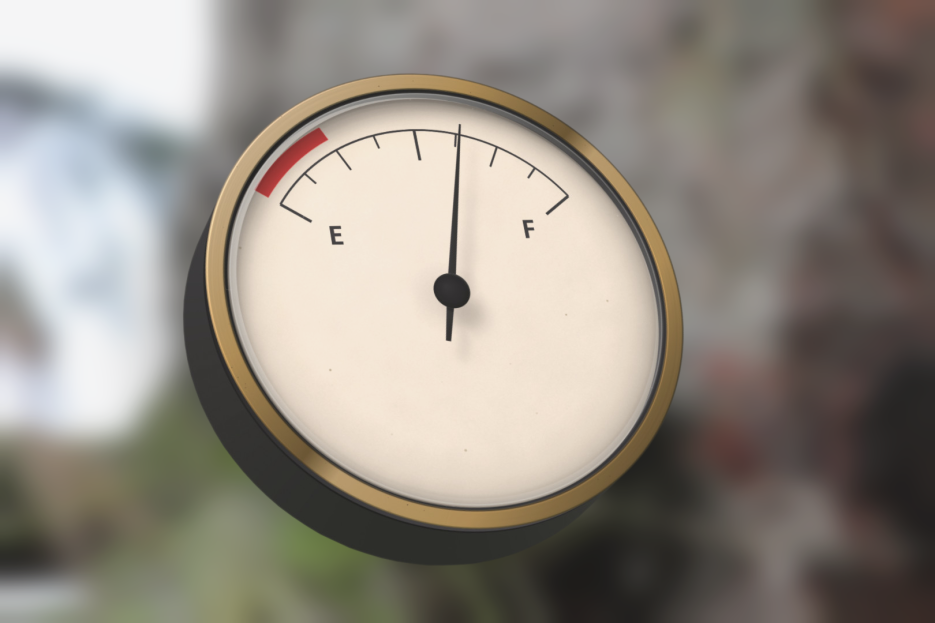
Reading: 0.625
